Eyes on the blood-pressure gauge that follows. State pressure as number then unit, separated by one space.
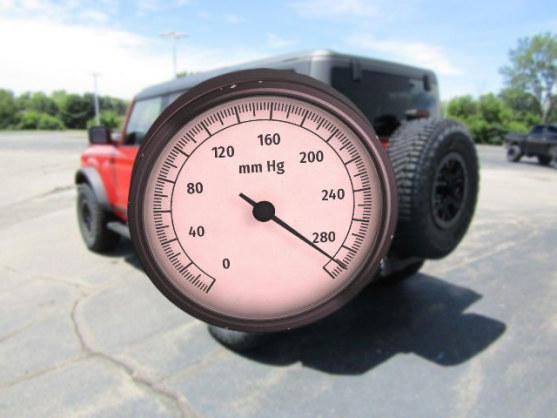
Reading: 290 mmHg
